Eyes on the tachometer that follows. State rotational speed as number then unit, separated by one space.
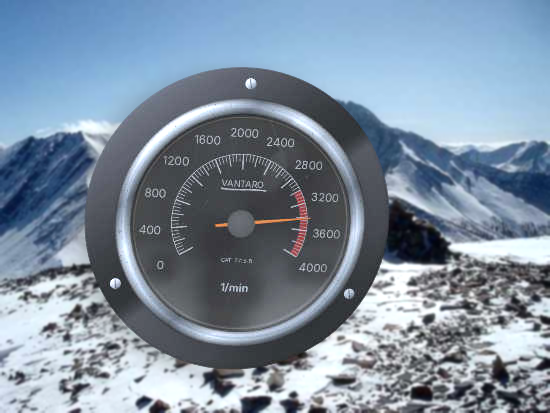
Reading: 3400 rpm
